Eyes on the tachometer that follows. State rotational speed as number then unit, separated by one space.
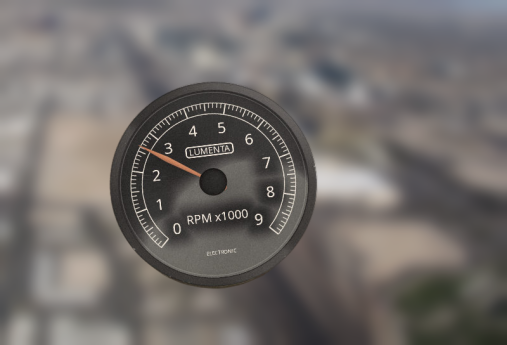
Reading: 2600 rpm
